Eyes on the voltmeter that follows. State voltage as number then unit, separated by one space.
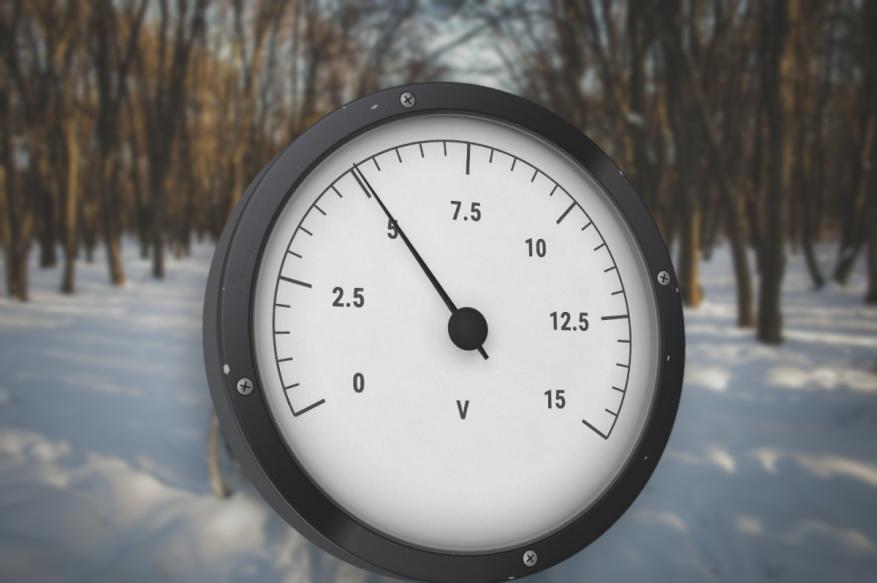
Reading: 5 V
